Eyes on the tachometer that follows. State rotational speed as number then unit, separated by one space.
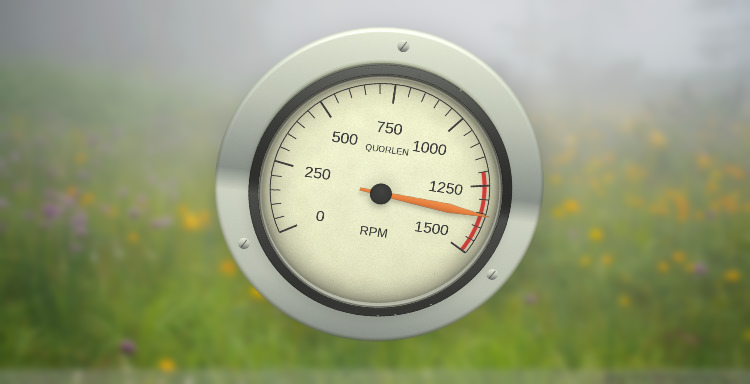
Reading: 1350 rpm
